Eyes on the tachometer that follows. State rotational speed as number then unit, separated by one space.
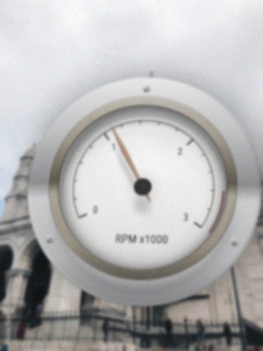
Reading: 1100 rpm
